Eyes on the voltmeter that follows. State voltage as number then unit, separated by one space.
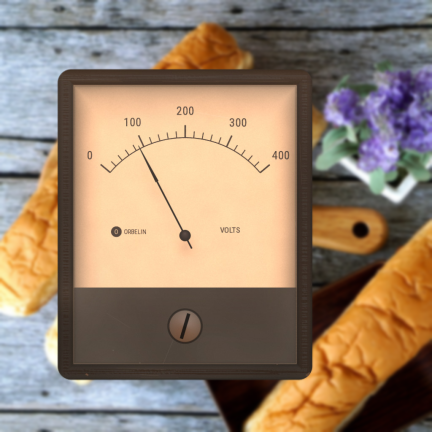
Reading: 90 V
